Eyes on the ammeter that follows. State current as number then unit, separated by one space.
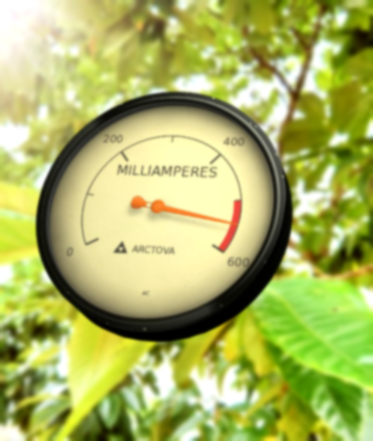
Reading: 550 mA
